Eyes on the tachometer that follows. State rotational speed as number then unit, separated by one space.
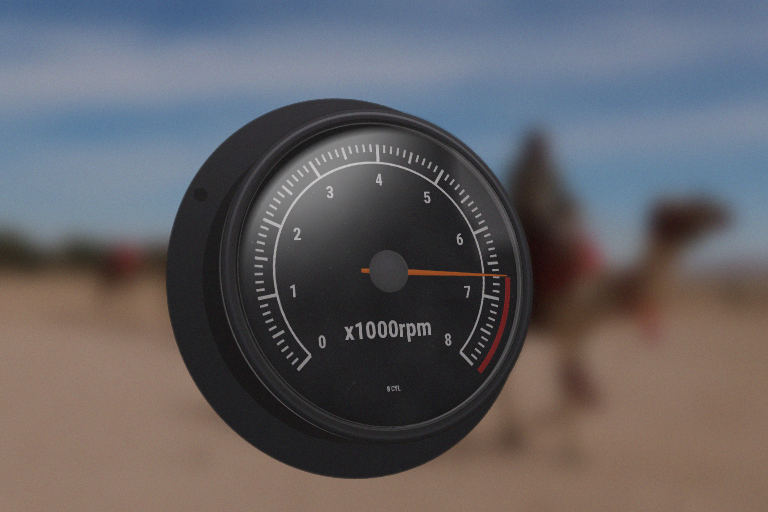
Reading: 6700 rpm
